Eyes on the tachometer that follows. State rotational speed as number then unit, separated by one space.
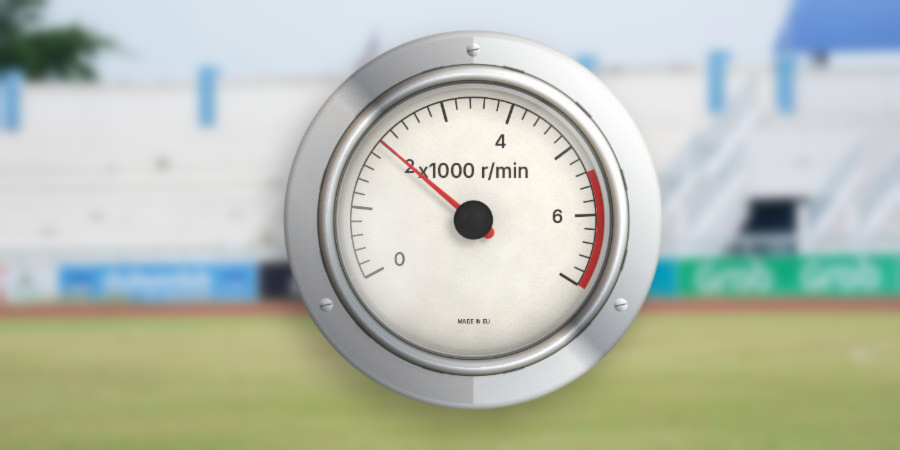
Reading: 2000 rpm
